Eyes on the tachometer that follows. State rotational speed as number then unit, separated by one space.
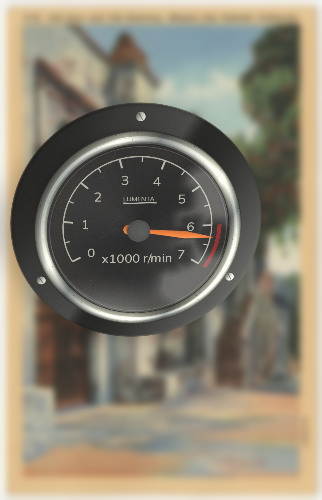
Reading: 6250 rpm
